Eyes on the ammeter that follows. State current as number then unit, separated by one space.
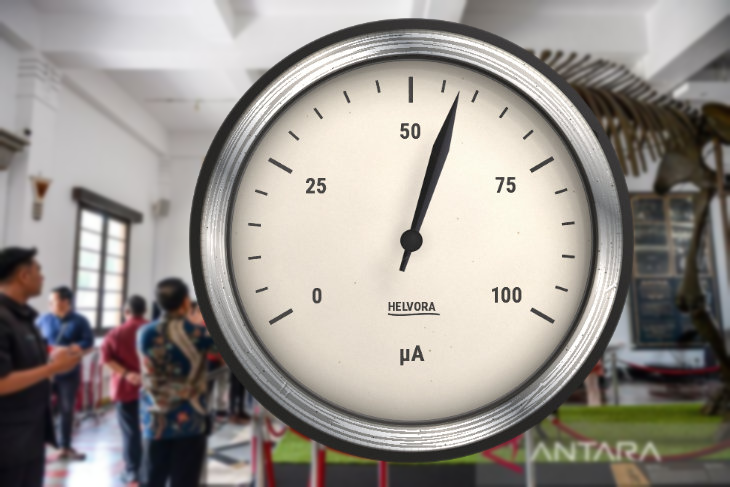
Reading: 57.5 µA
